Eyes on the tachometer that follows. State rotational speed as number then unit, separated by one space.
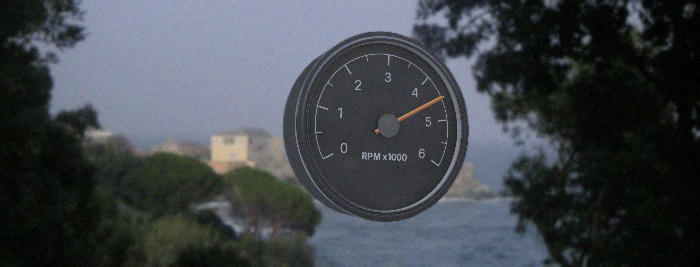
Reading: 4500 rpm
